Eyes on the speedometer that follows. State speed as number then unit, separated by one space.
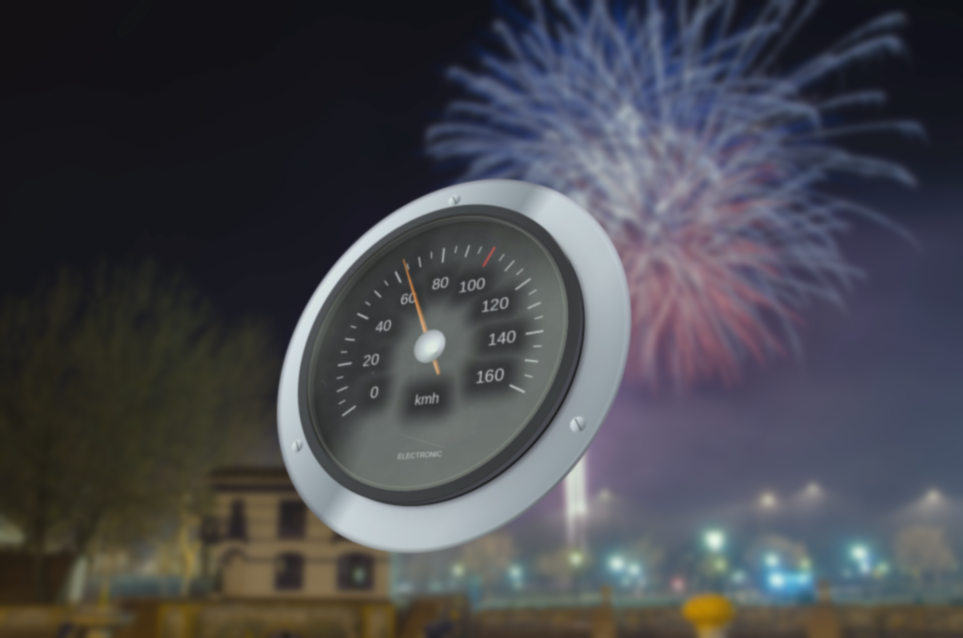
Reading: 65 km/h
